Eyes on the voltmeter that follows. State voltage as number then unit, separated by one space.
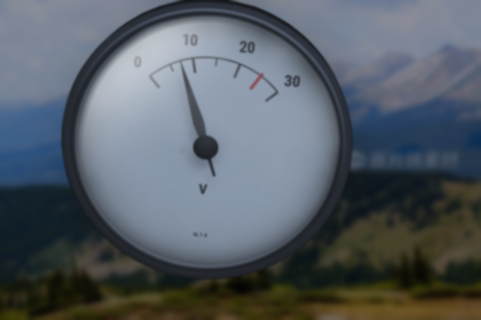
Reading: 7.5 V
